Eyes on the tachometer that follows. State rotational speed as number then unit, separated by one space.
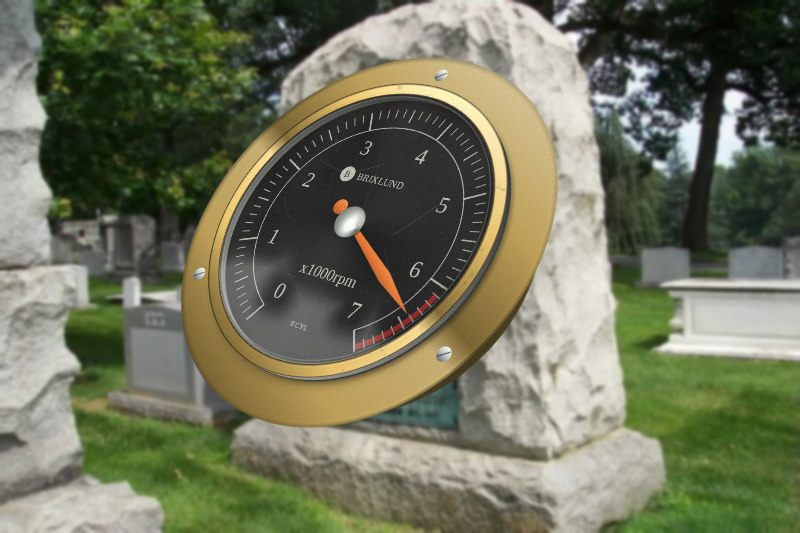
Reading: 6400 rpm
